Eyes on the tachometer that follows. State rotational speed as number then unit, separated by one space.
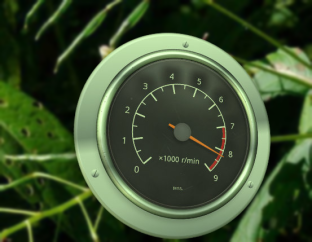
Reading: 8250 rpm
